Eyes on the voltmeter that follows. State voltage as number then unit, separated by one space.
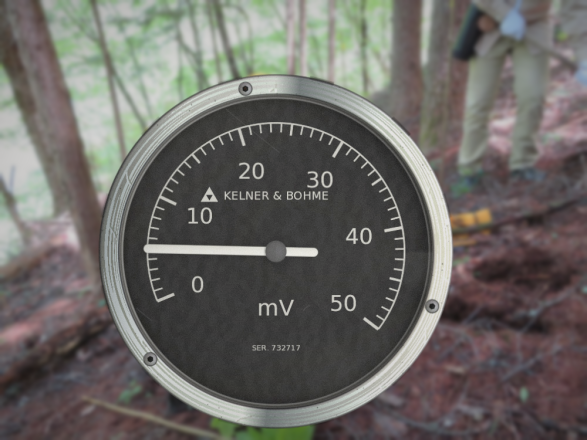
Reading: 5 mV
